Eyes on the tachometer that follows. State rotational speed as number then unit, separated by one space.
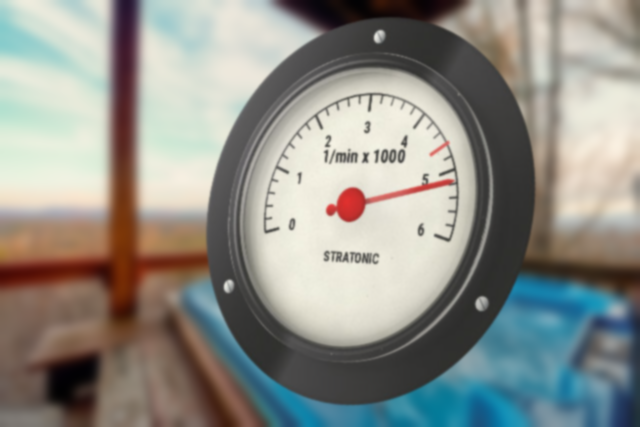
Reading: 5200 rpm
